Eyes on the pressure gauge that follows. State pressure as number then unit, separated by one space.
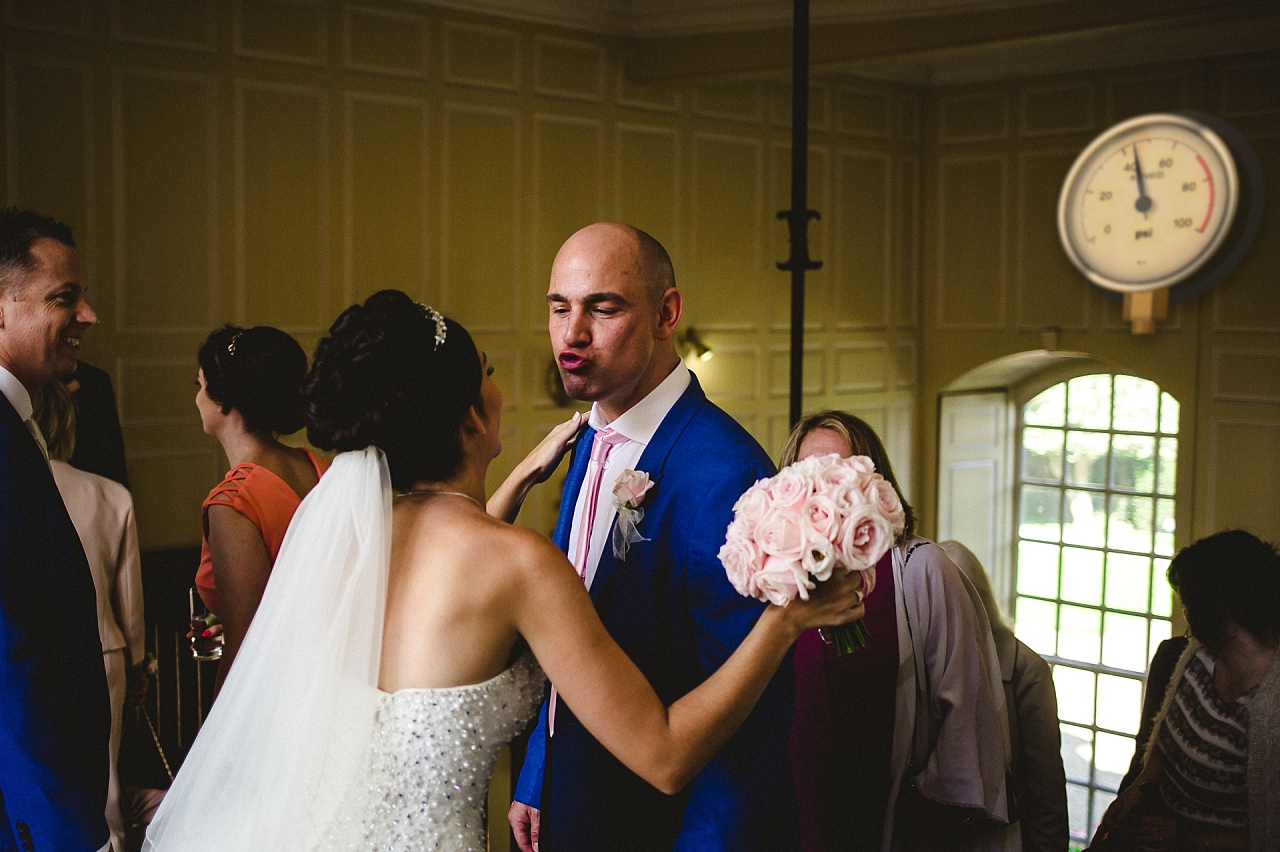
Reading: 45 psi
